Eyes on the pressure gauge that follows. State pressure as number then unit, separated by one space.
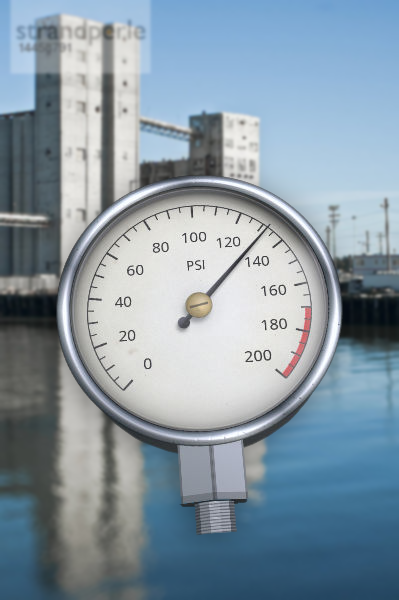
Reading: 132.5 psi
